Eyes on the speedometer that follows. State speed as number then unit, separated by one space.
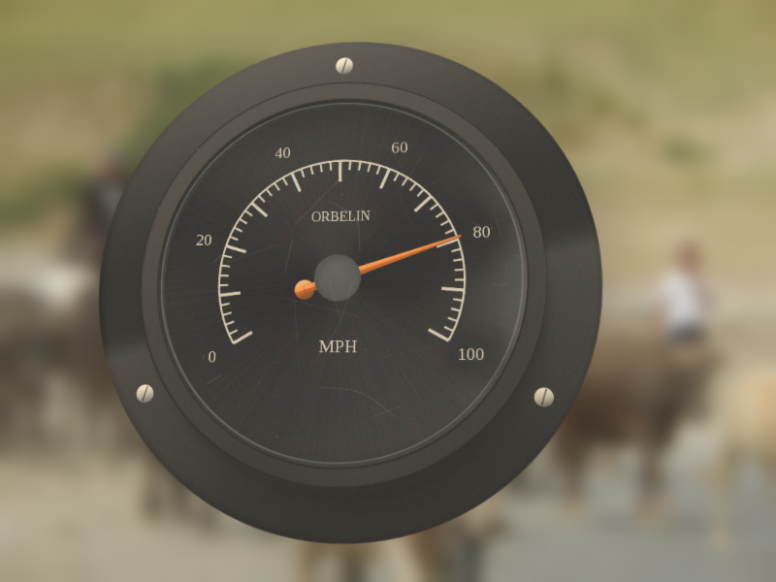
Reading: 80 mph
